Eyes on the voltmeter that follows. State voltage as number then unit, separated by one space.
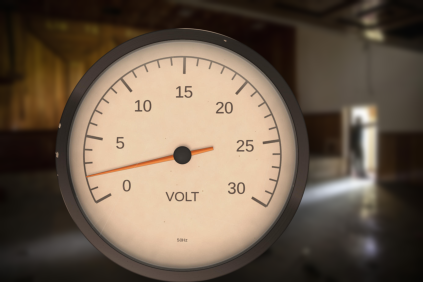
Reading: 2 V
